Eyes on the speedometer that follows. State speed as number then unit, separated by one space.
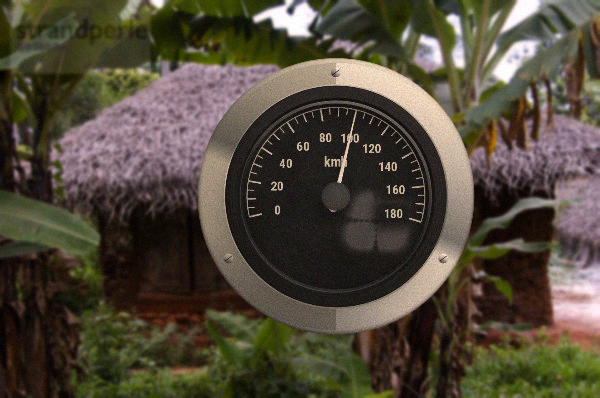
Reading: 100 km/h
